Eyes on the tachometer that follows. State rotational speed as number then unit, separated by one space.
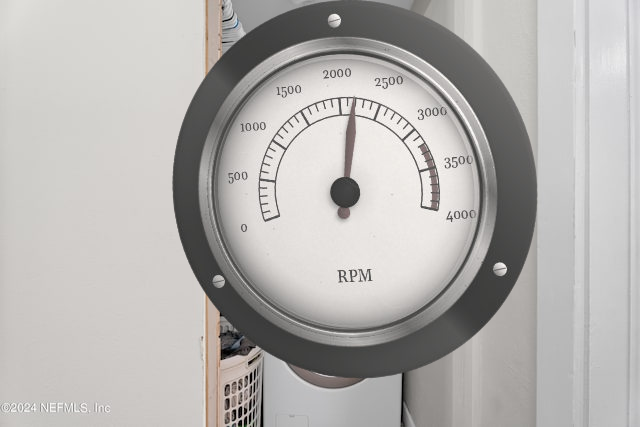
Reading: 2200 rpm
